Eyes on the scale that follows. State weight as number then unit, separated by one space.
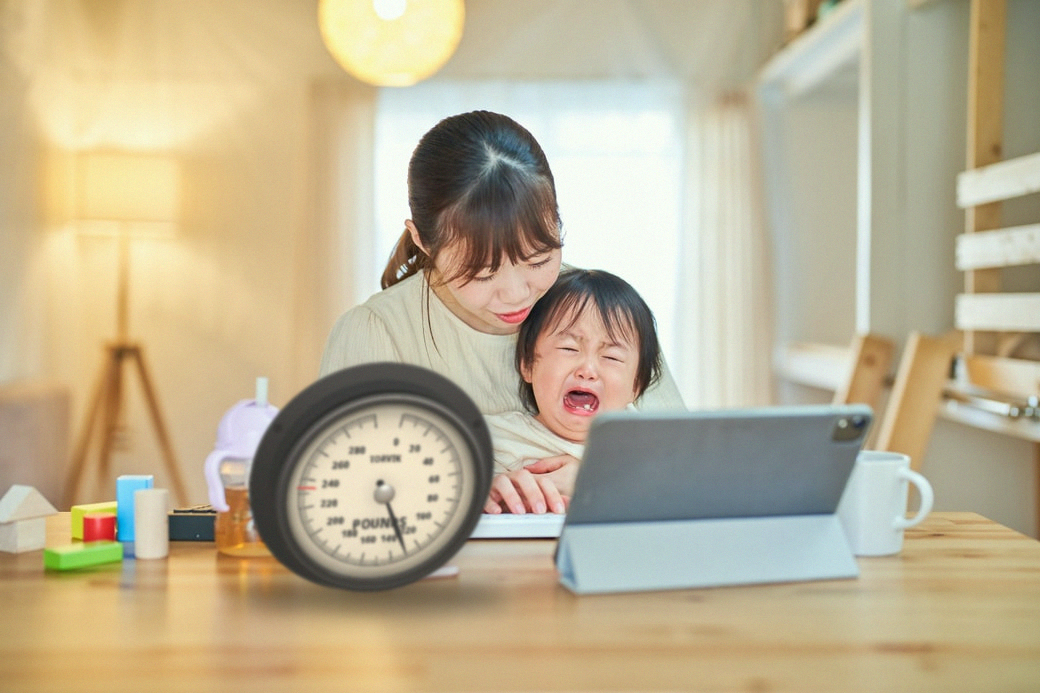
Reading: 130 lb
